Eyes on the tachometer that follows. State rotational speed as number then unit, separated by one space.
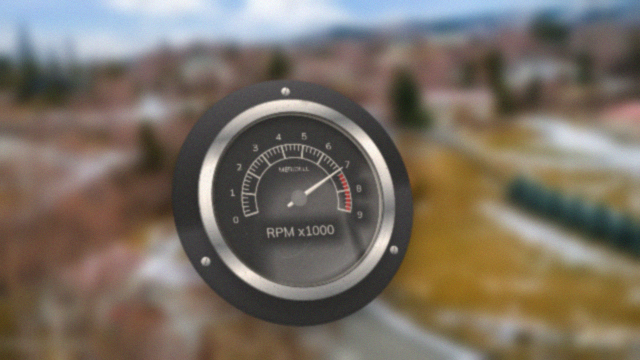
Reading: 7000 rpm
